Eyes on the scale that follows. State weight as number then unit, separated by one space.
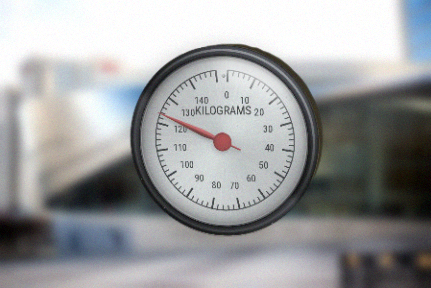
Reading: 124 kg
